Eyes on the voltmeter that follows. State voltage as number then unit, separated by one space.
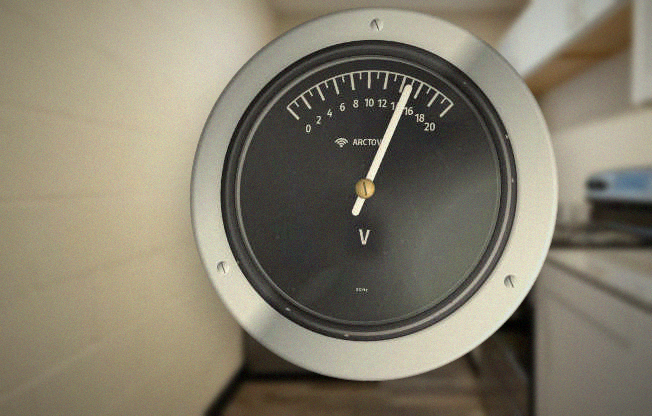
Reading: 15 V
